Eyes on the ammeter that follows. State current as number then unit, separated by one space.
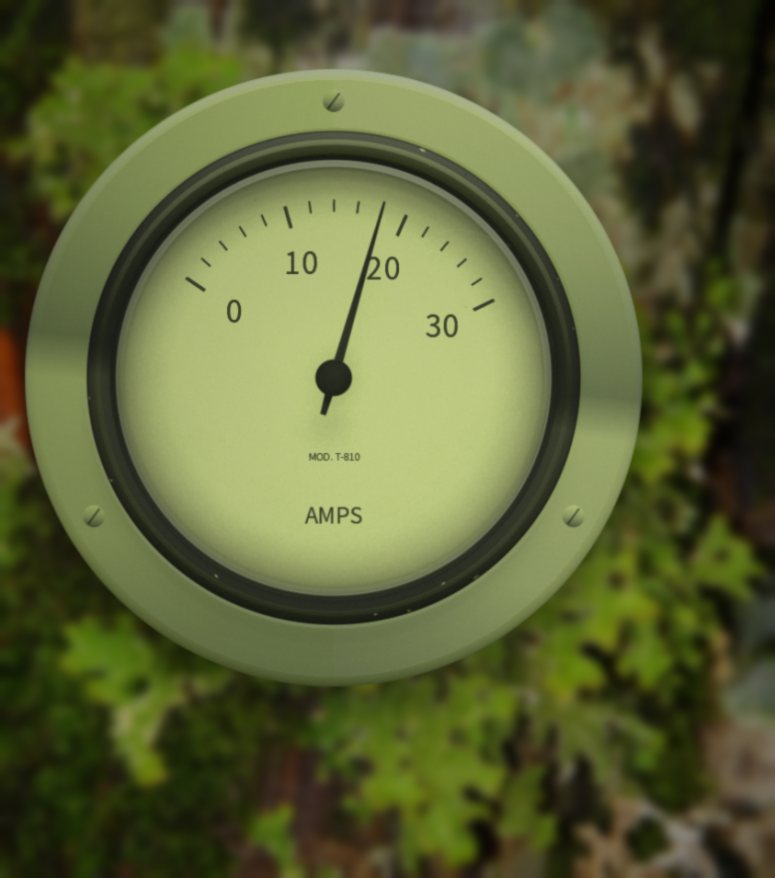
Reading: 18 A
